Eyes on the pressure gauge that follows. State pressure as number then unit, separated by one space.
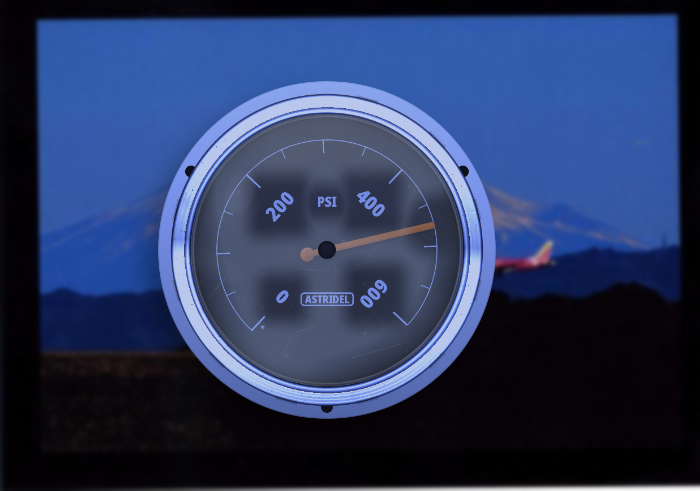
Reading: 475 psi
